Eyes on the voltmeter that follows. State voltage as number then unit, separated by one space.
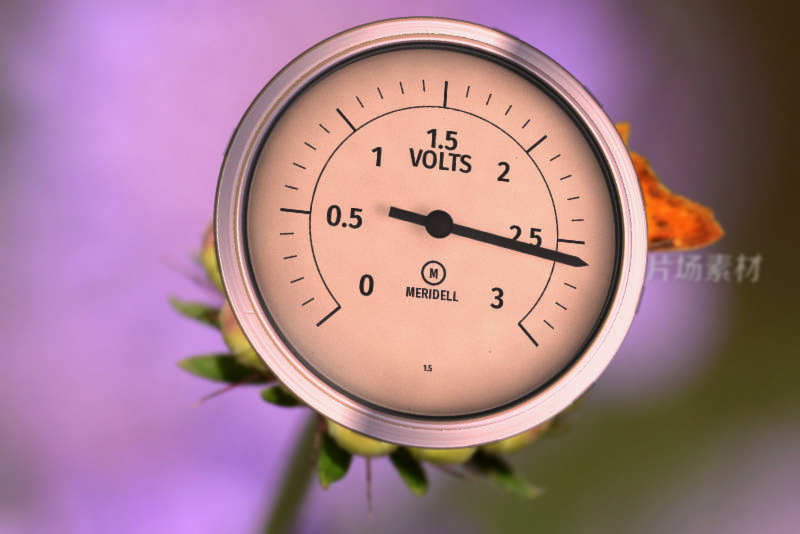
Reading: 2.6 V
